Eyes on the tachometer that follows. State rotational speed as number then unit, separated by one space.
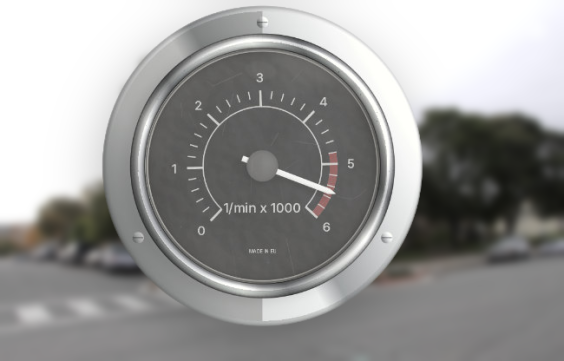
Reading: 5500 rpm
